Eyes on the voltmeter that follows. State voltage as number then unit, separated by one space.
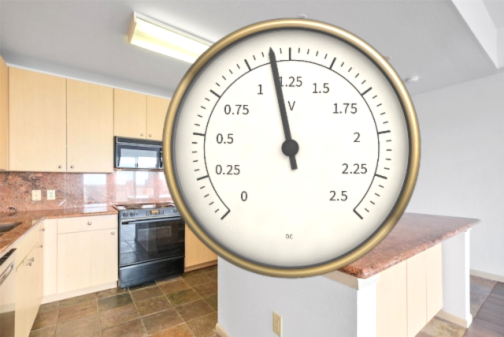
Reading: 1.15 V
